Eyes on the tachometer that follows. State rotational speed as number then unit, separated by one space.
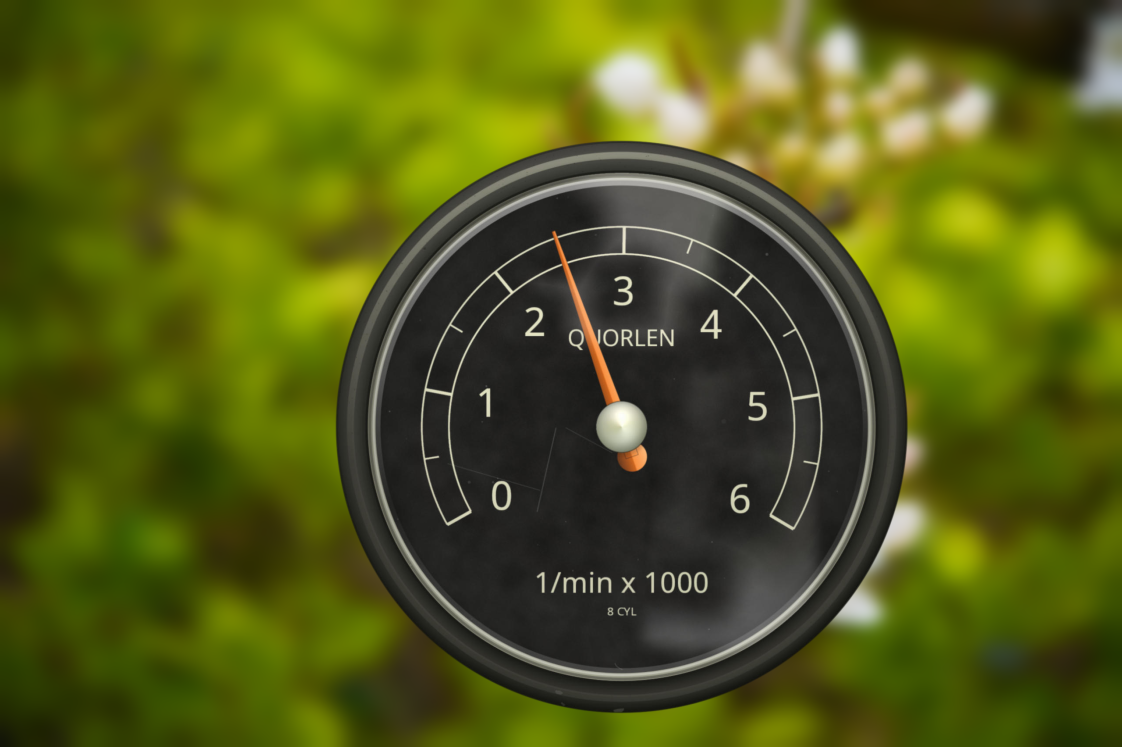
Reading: 2500 rpm
